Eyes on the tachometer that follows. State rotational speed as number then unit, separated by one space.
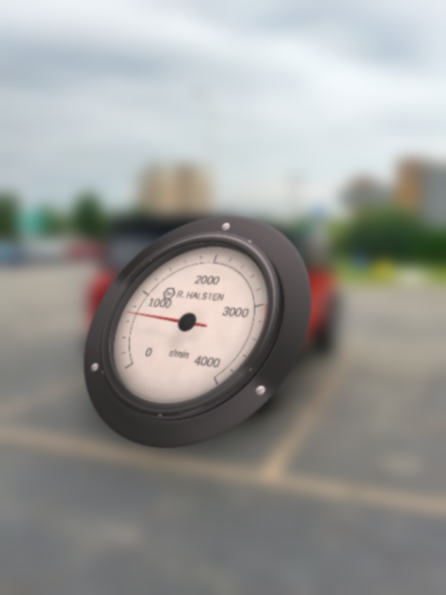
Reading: 700 rpm
